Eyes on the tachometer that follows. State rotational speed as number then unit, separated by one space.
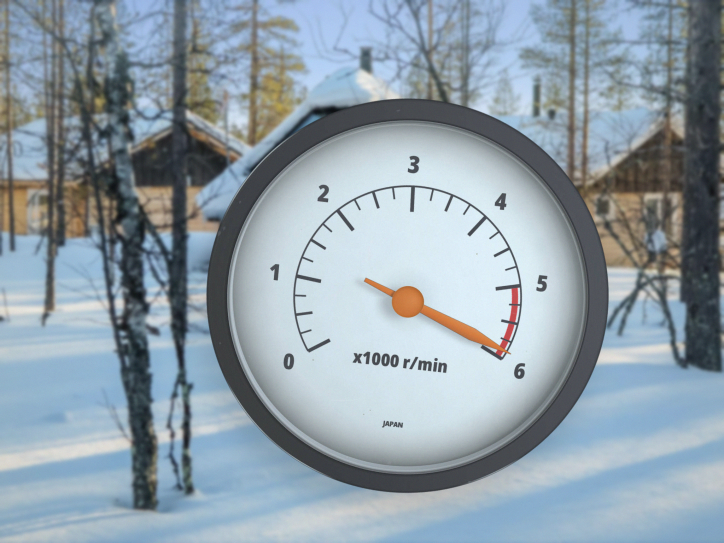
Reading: 5875 rpm
